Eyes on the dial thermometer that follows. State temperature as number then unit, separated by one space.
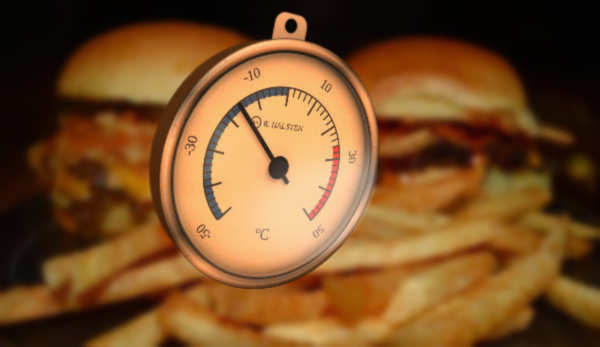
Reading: -16 °C
